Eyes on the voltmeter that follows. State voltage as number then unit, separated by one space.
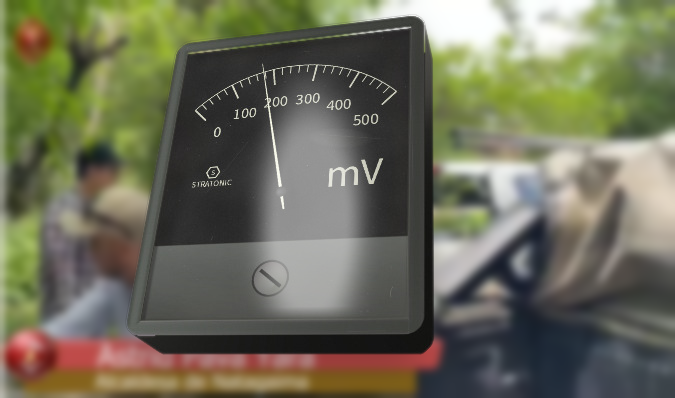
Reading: 180 mV
